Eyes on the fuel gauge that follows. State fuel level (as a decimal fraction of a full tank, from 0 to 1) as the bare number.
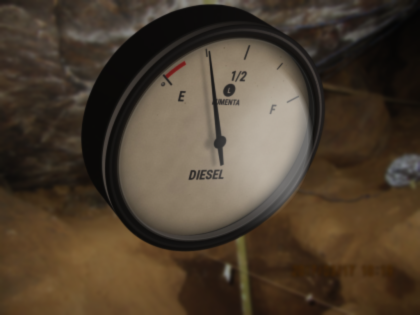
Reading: 0.25
